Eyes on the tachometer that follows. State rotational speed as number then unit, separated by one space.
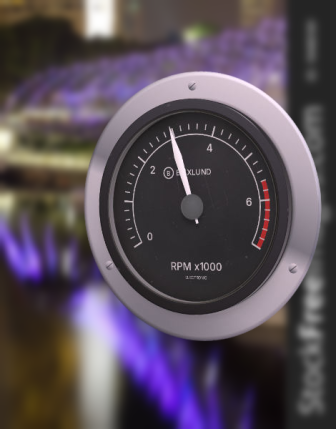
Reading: 3000 rpm
